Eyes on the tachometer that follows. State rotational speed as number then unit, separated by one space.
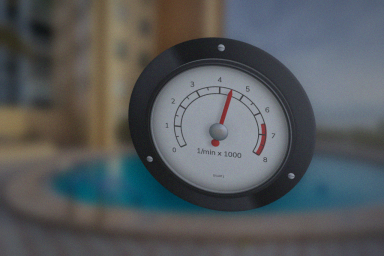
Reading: 4500 rpm
